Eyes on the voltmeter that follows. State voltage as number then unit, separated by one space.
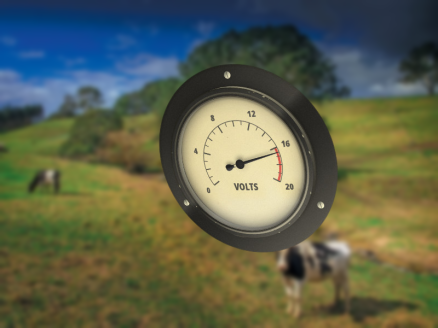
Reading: 16.5 V
